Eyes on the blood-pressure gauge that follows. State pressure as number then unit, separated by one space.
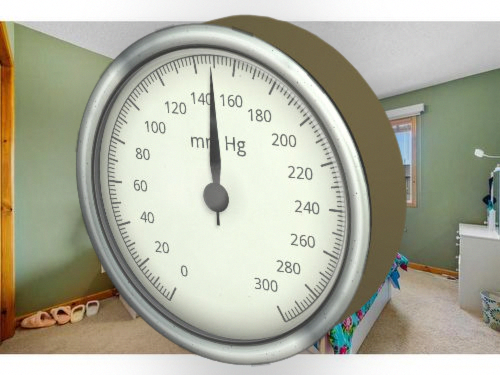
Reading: 150 mmHg
